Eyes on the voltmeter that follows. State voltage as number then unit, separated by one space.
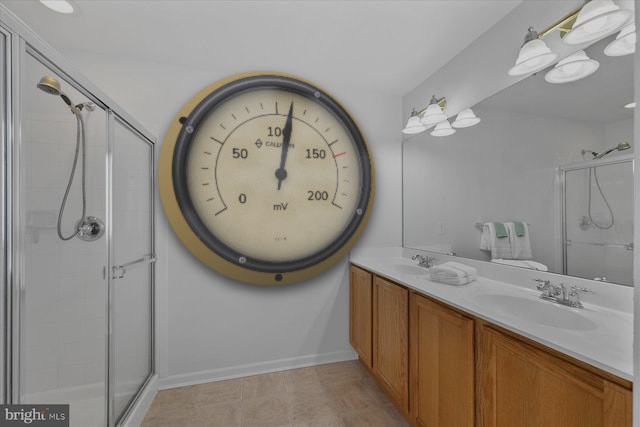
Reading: 110 mV
